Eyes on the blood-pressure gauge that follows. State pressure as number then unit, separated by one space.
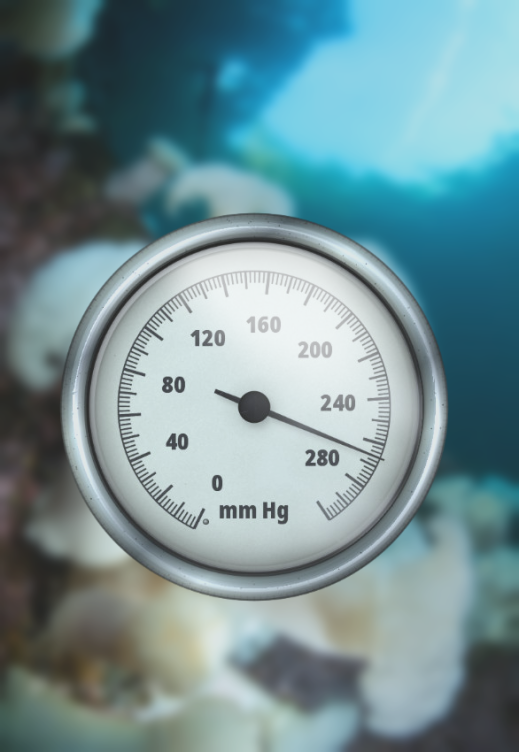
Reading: 266 mmHg
